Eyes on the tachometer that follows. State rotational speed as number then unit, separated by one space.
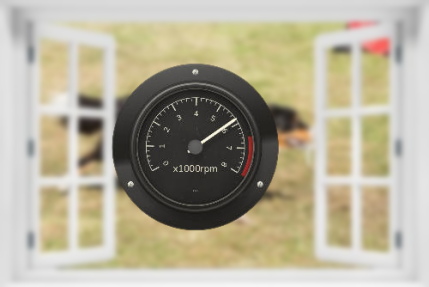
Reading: 5800 rpm
